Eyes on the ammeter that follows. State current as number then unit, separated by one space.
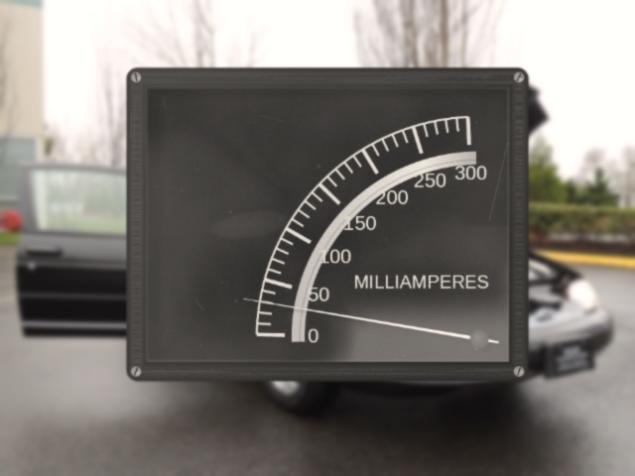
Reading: 30 mA
